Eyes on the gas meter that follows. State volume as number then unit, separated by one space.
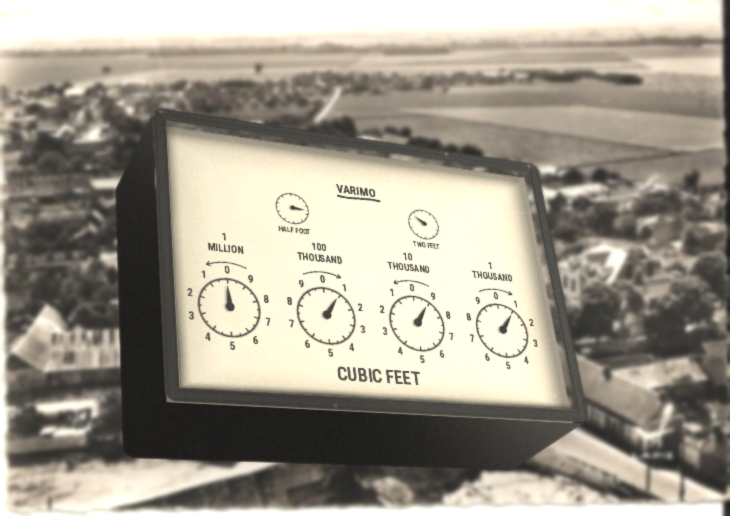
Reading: 9100 ft³
